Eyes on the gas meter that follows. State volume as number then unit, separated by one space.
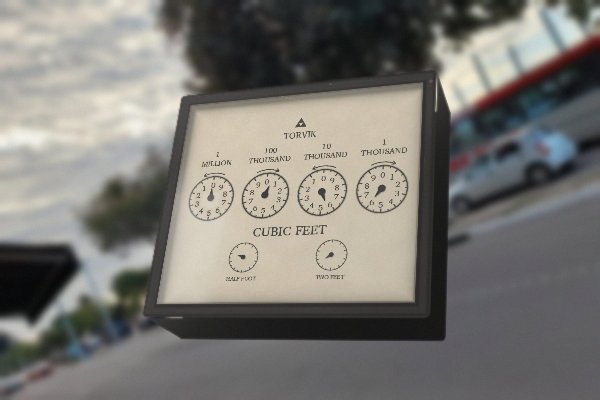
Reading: 5600 ft³
